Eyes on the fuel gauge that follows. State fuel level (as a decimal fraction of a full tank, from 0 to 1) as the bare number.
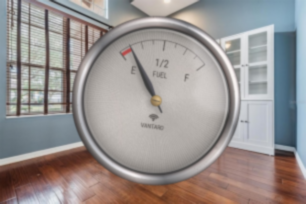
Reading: 0.125
